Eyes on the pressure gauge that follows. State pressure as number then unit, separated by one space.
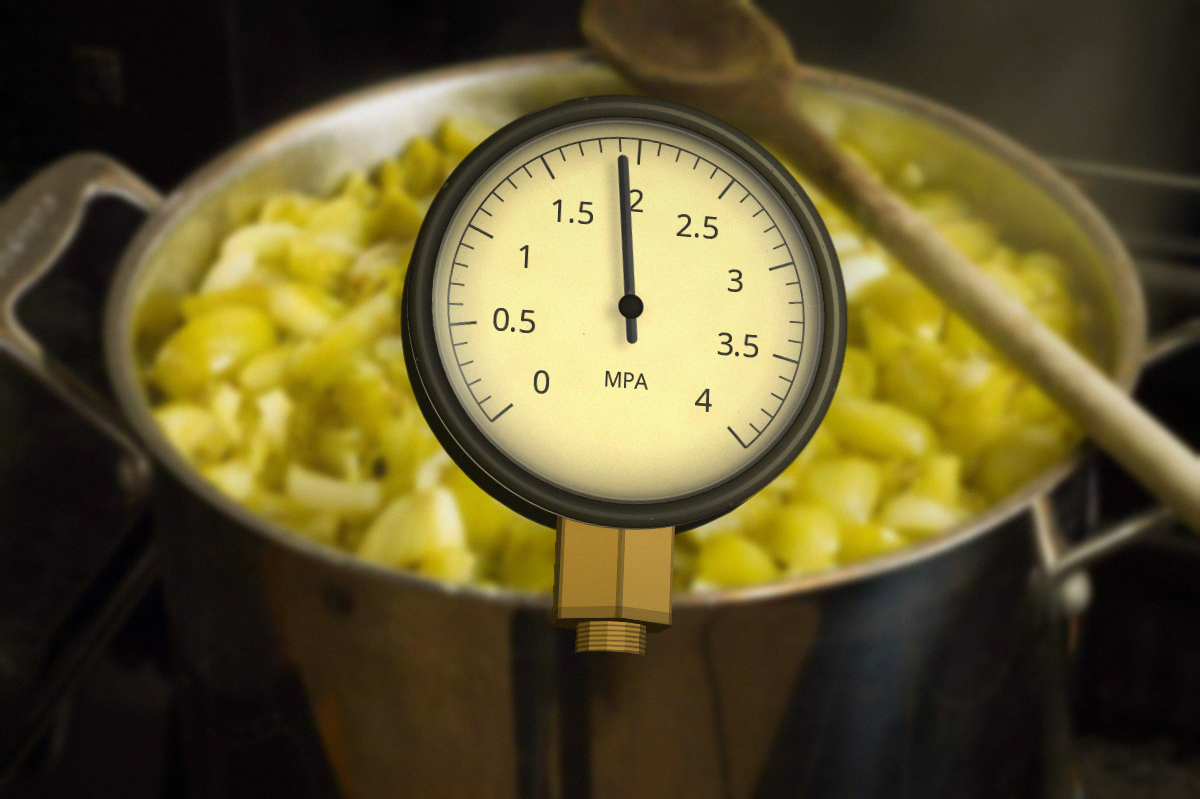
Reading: 1.9 MPa
